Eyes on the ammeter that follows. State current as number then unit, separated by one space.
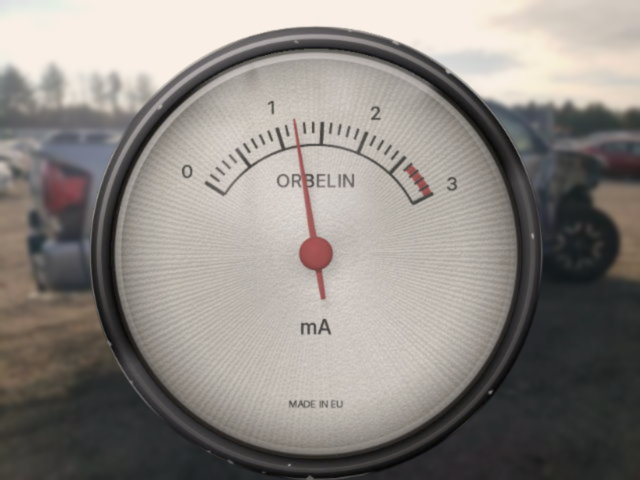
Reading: 1.2 mA
